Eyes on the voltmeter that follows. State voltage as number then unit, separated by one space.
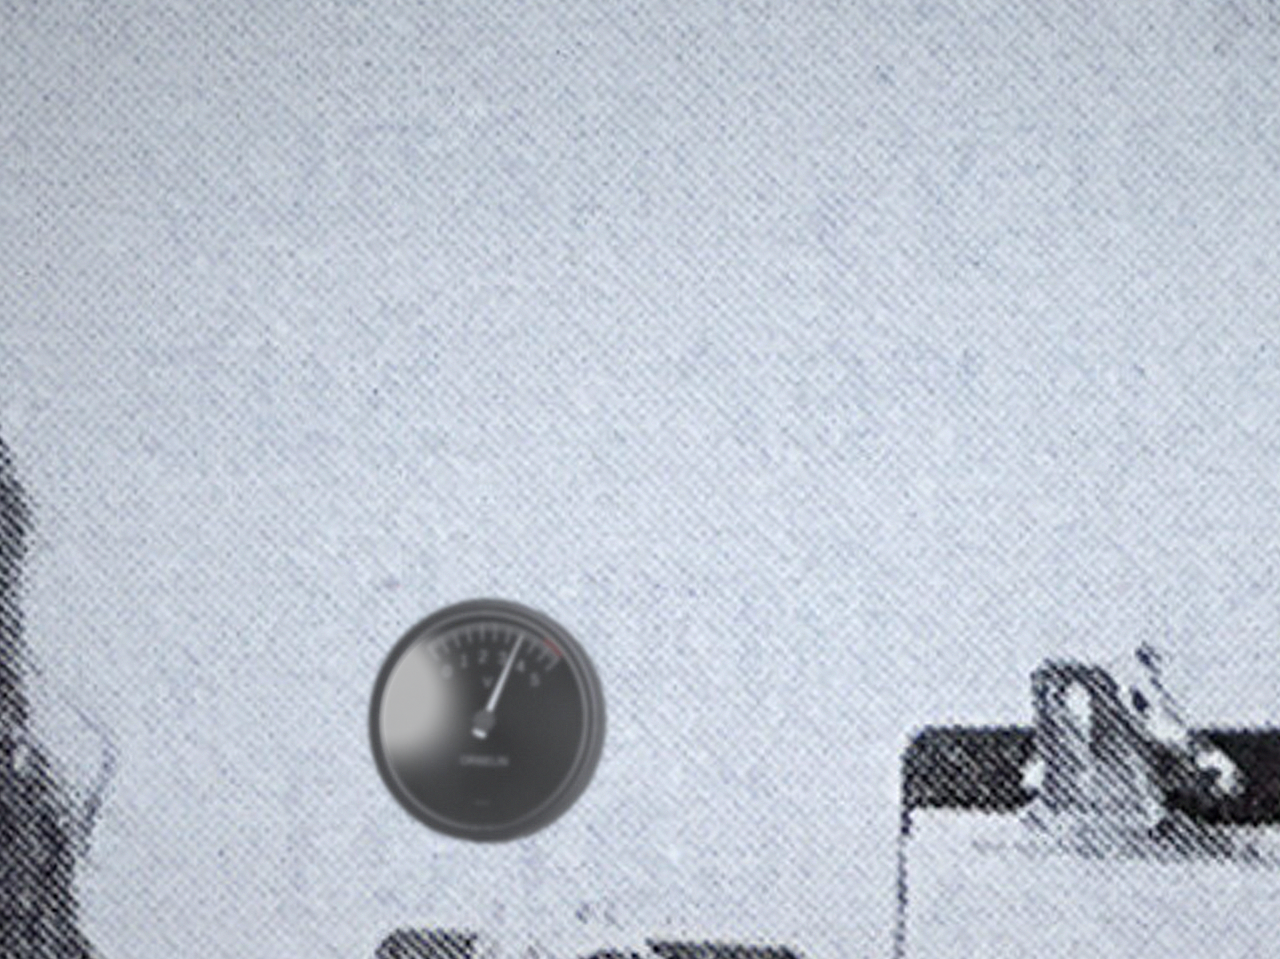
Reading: 3.5 V
